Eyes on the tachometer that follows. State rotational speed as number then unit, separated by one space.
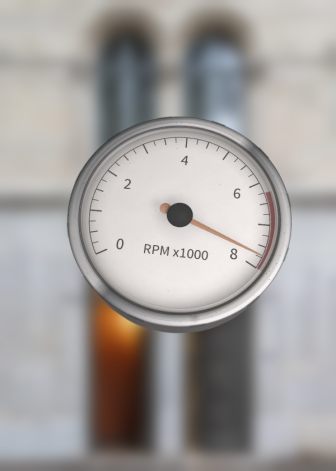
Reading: 7750 rpm
